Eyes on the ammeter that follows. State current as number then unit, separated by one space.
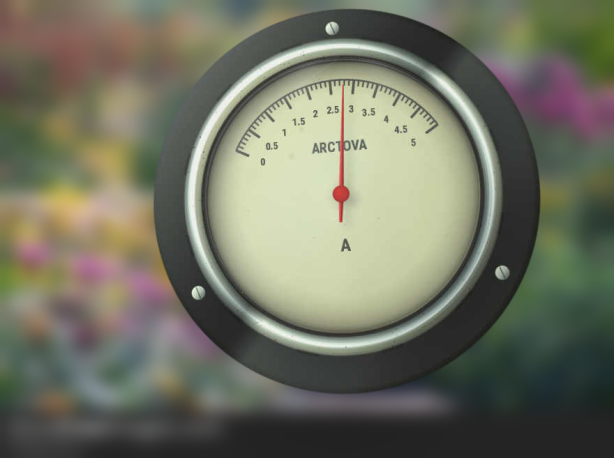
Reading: 2.8 A
